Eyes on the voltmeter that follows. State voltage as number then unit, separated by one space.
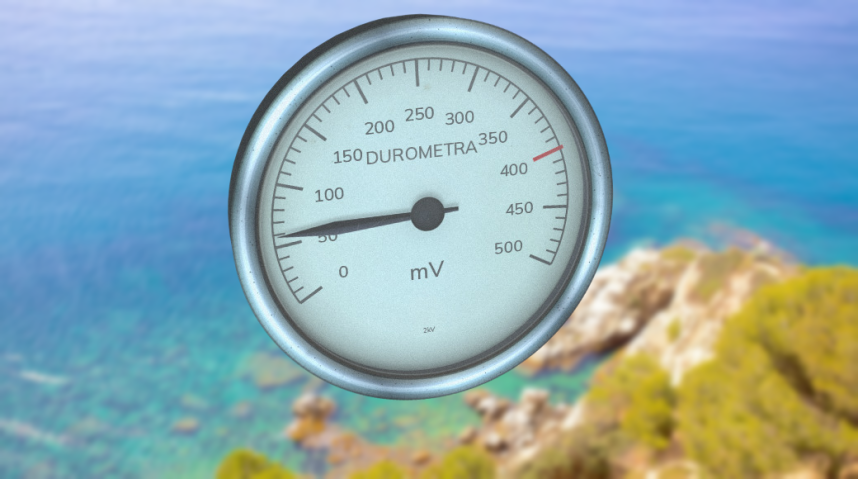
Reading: 60 mV
